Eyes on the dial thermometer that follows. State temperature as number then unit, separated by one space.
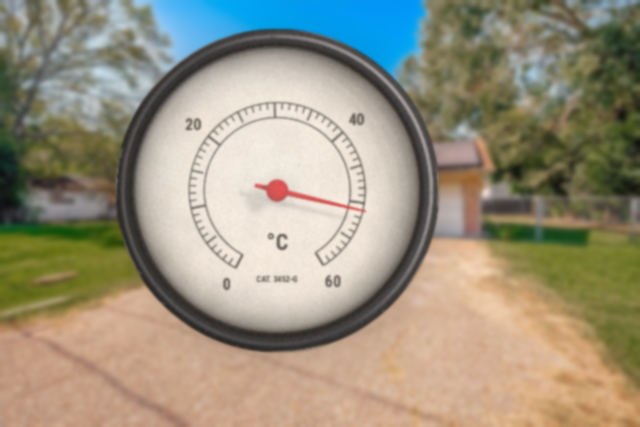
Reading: 51 °C
